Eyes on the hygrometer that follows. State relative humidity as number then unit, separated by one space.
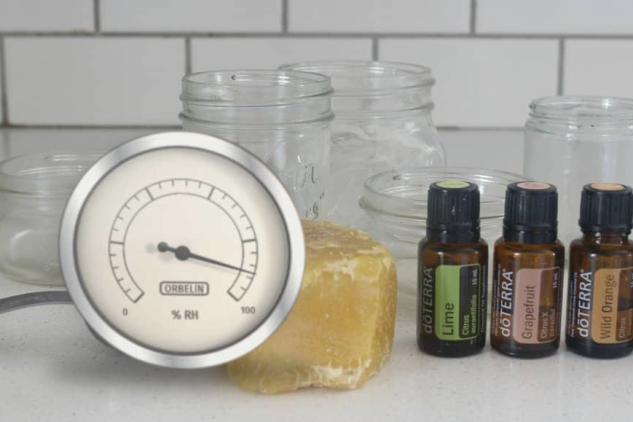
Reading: 90 %
